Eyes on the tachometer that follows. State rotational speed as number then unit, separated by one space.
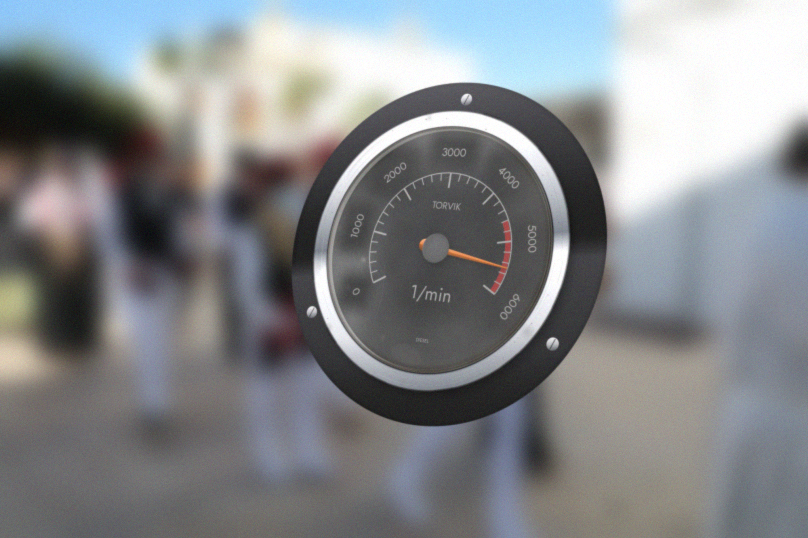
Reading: 5500 rpm
